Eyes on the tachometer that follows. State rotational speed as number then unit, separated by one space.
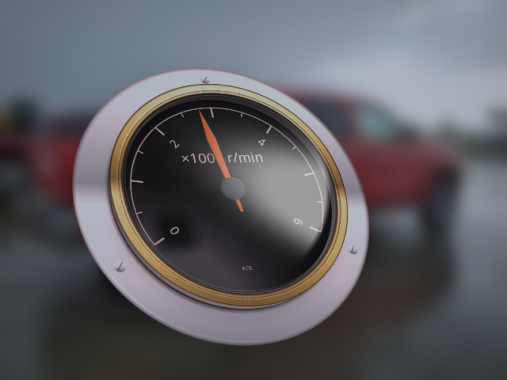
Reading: 2750 rpm
